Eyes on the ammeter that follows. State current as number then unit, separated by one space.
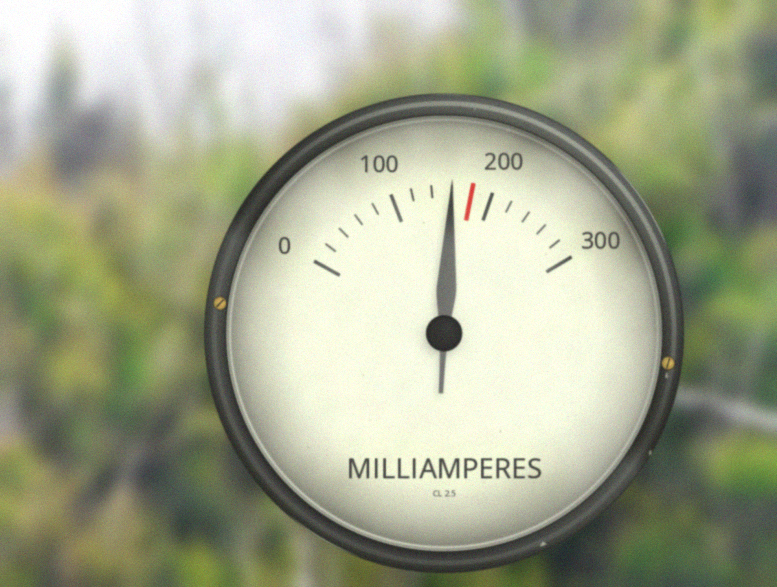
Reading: 160 mA
